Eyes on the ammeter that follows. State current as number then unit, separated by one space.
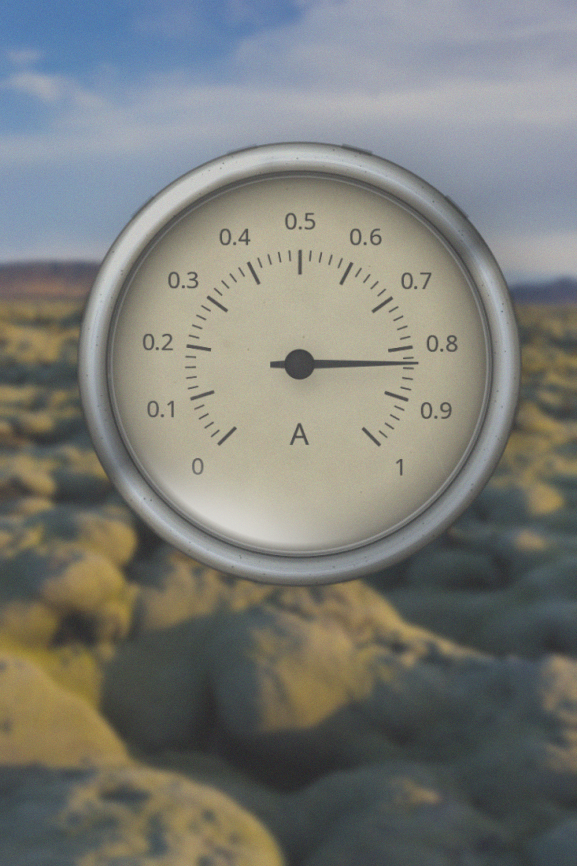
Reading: 0.83 A
